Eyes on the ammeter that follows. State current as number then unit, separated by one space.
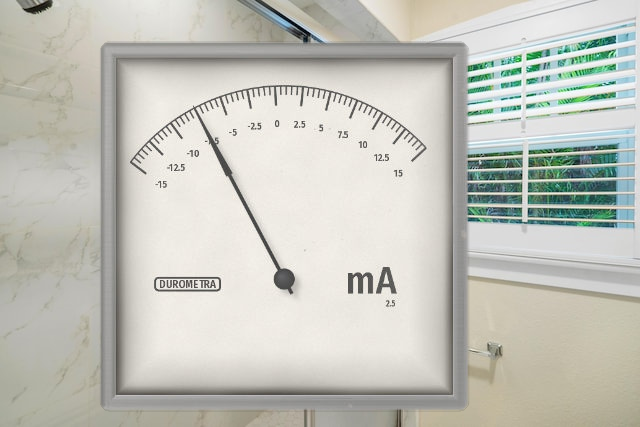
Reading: -7.5 mA
